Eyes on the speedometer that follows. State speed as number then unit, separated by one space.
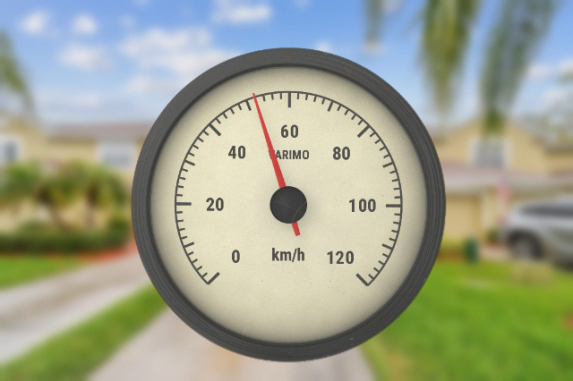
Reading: 52 km/h
